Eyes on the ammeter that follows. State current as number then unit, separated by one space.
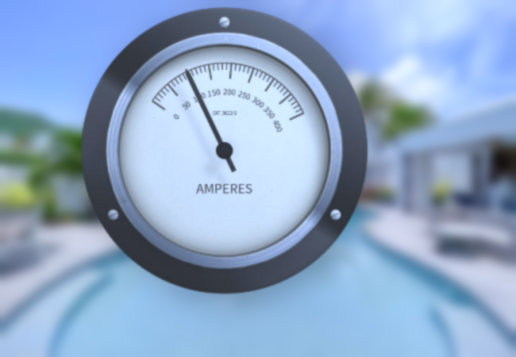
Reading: 100 A
